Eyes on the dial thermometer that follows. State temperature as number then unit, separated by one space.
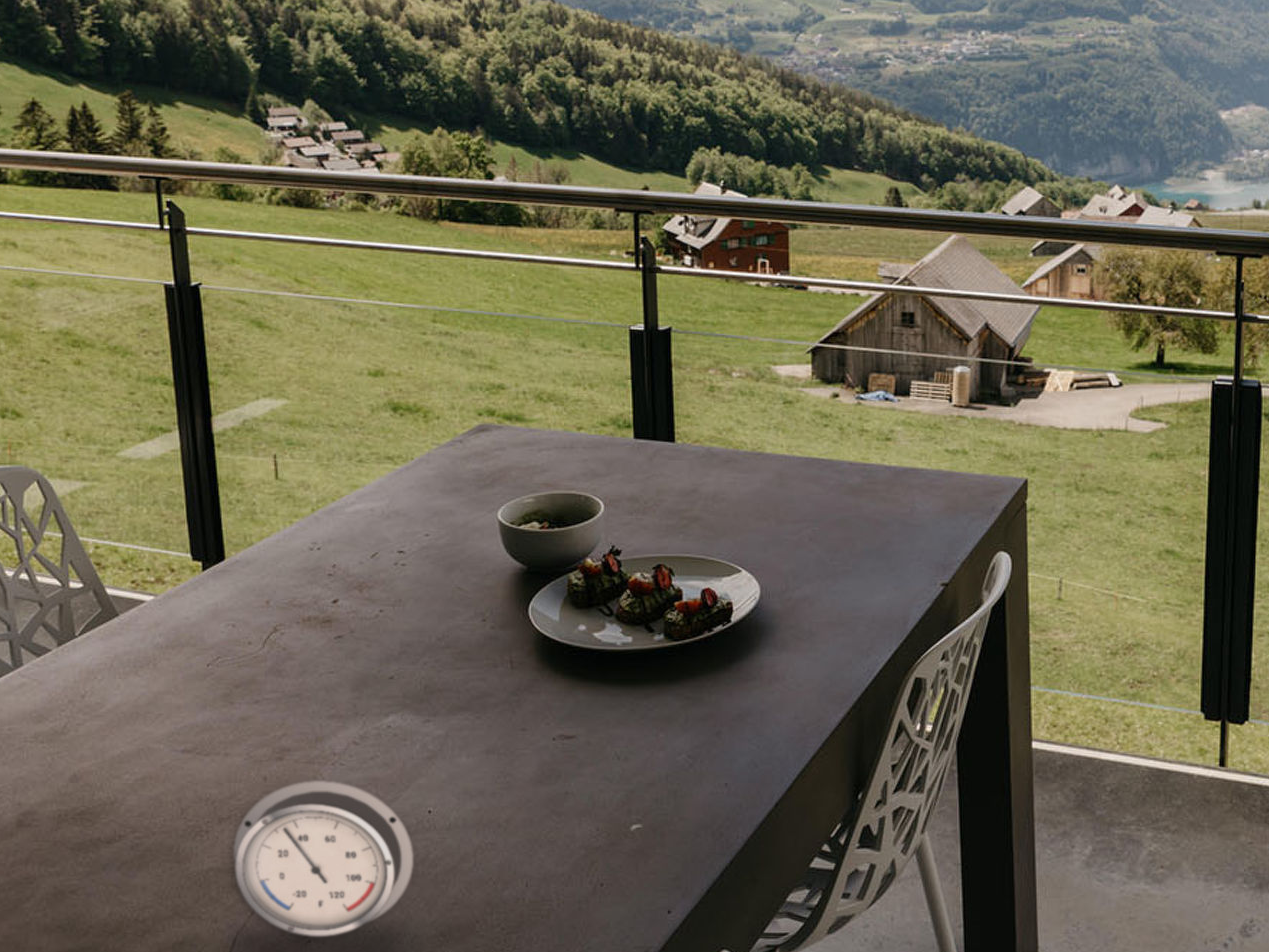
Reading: 35 °F
